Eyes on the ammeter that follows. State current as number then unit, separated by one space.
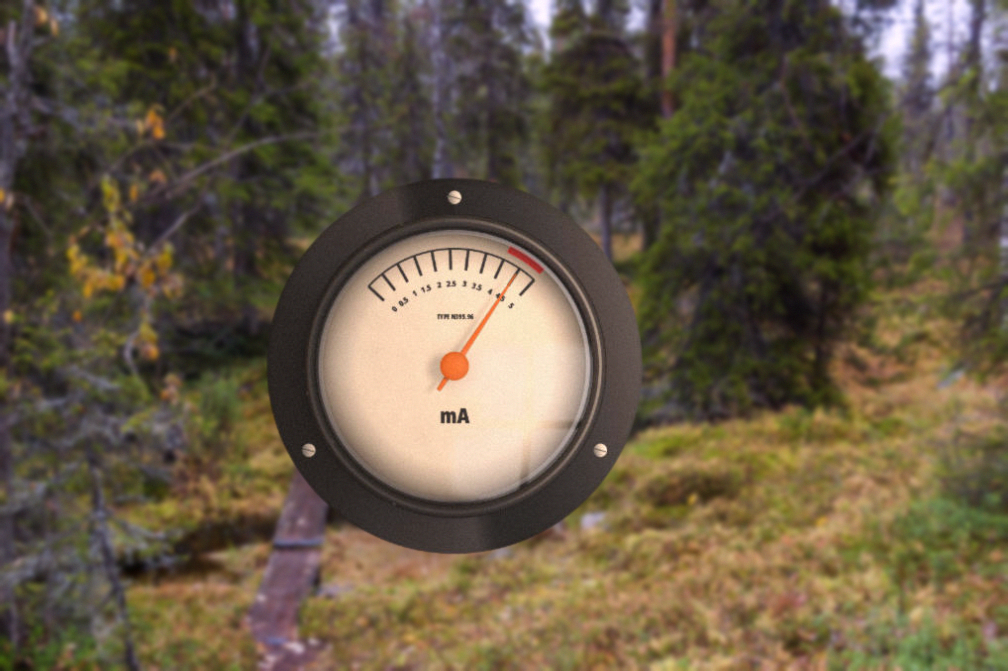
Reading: 4.5 mA
